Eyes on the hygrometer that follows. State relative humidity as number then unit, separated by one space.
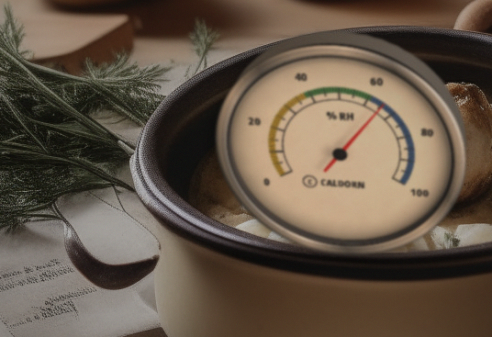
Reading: 65 %
